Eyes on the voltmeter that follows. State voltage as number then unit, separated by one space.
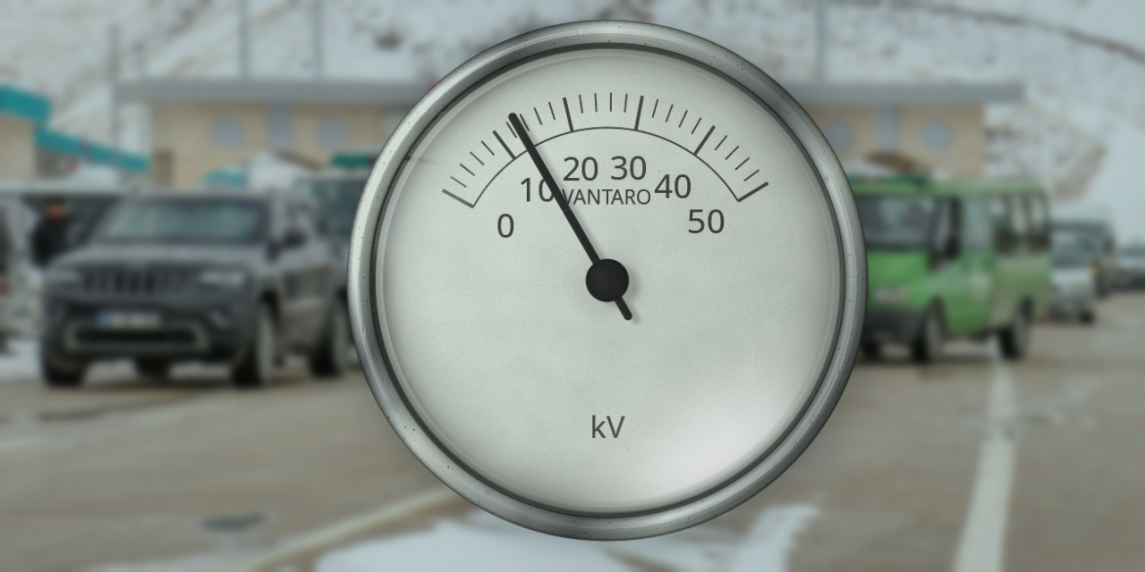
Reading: 13 kV
